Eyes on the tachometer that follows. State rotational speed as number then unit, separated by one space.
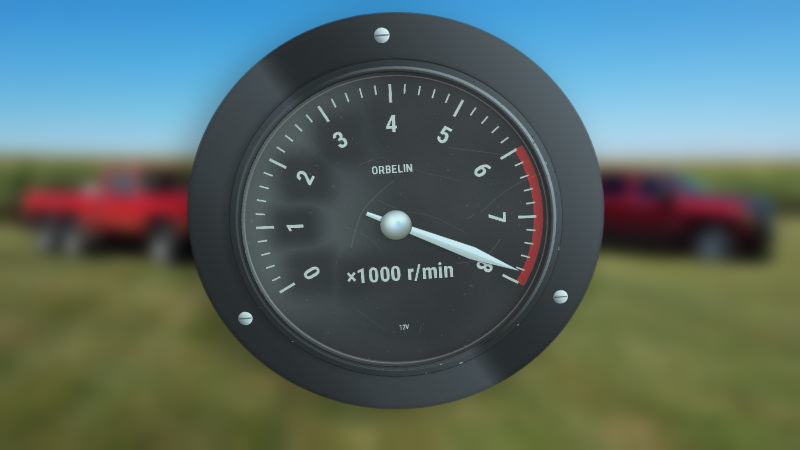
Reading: 7800 rpm
